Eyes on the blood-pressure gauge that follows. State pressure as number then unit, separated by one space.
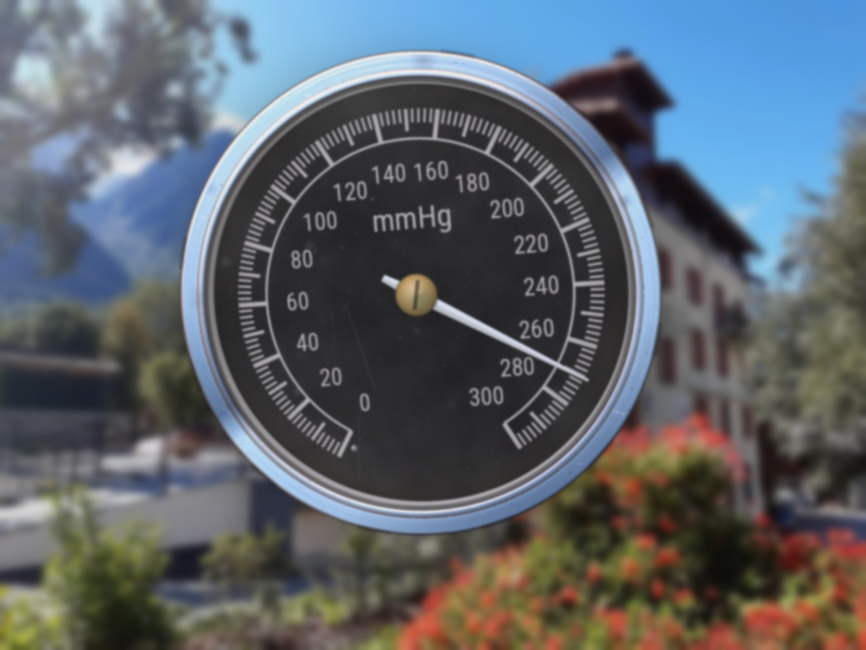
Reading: 270 mmHg
